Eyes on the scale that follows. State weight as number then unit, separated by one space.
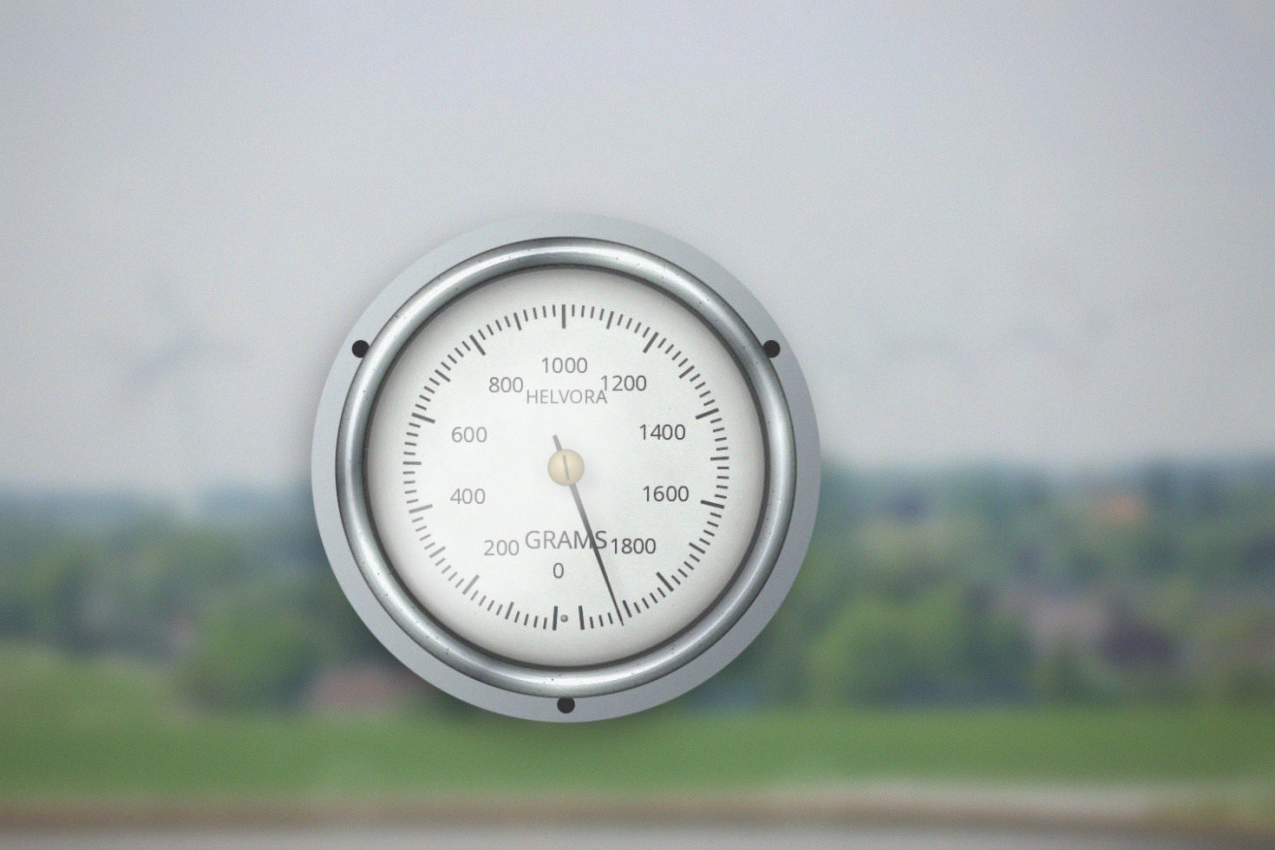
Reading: 1920 g
